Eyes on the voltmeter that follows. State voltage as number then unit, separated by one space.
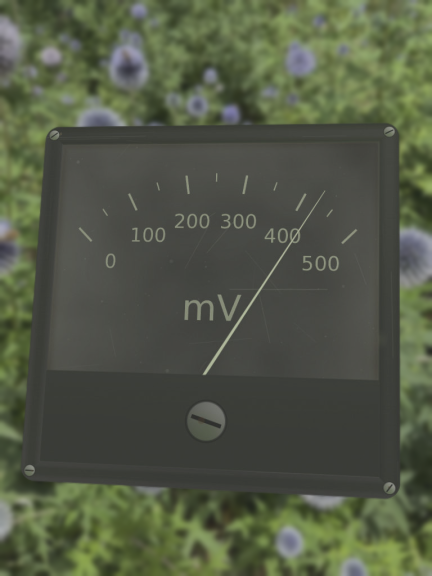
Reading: 425 mV
